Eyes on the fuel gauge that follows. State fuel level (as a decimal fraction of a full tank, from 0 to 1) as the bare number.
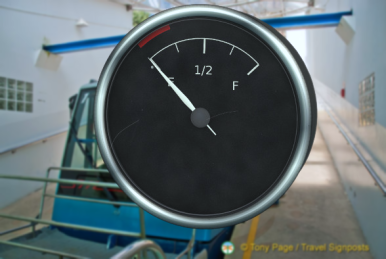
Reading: 0
